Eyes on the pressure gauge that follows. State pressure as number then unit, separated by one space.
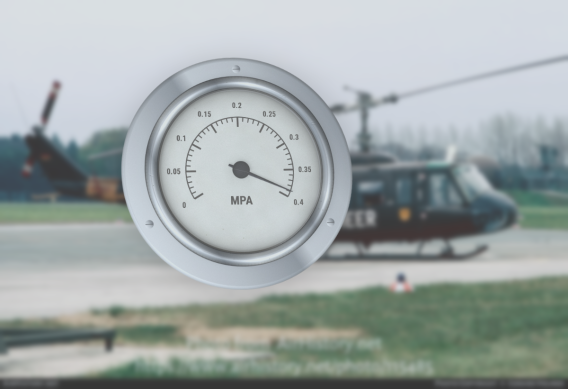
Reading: 0.39 MPa
